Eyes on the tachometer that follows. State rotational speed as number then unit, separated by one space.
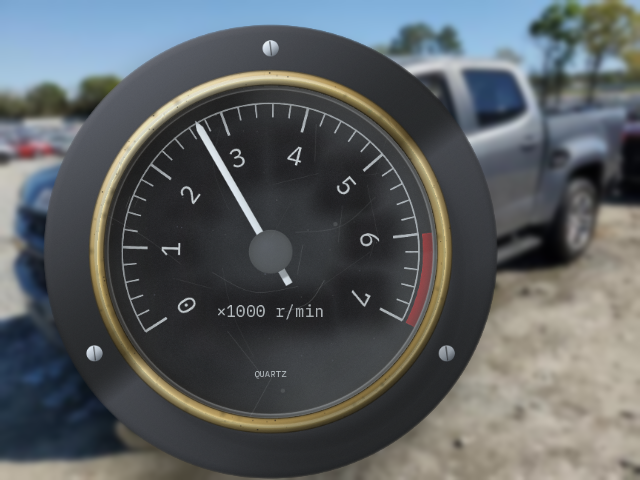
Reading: 2700 rpm
